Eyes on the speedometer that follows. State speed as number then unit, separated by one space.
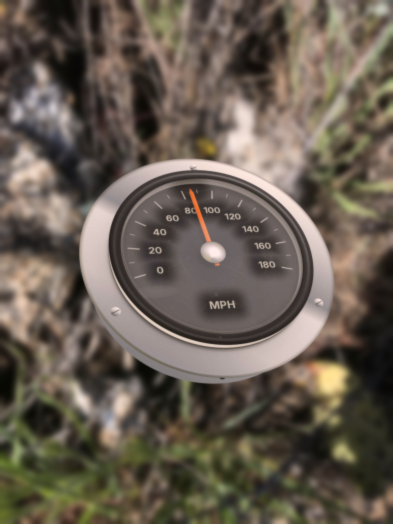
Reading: 85 mph
